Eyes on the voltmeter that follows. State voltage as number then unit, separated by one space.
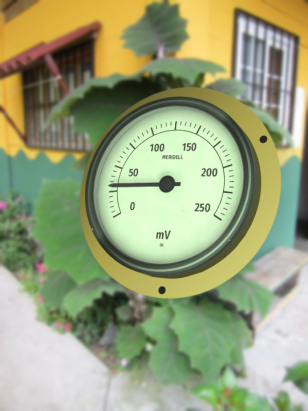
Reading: 30 mV
